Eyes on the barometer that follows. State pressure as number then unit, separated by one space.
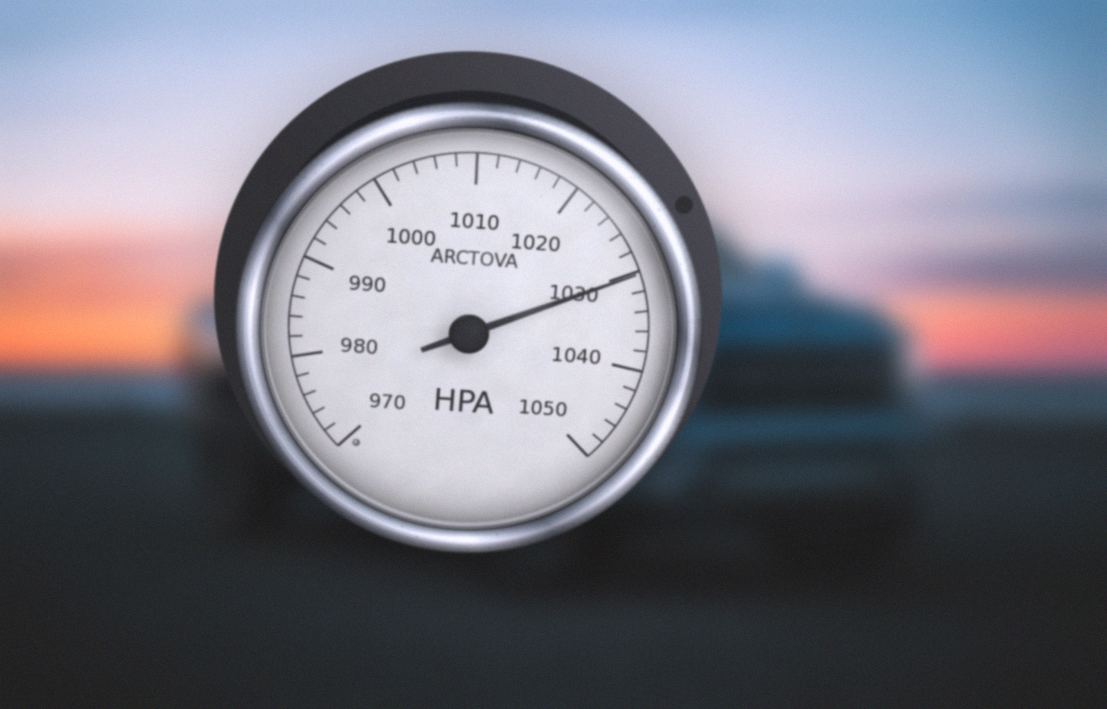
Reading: 1030 hPa
